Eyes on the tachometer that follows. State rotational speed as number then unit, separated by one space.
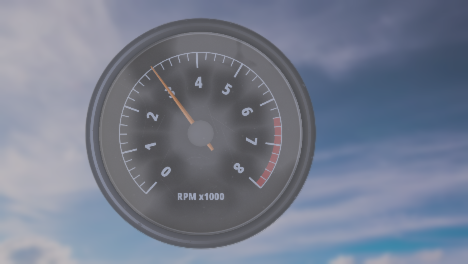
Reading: 3000 rpm
